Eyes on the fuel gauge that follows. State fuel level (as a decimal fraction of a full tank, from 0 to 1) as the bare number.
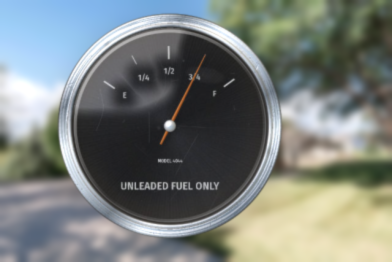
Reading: 0.75
